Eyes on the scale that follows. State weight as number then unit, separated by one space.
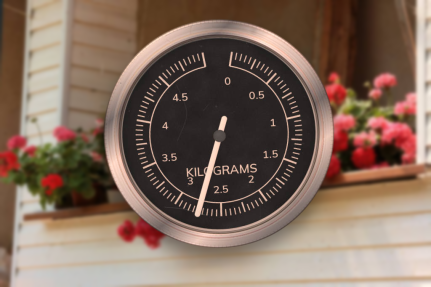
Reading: 2.75 kg
